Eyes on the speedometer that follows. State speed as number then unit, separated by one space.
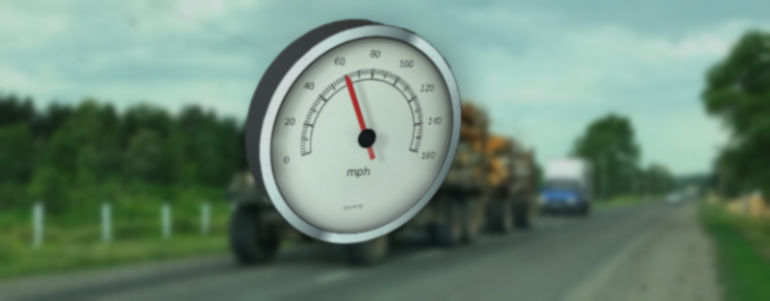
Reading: 60 mph
